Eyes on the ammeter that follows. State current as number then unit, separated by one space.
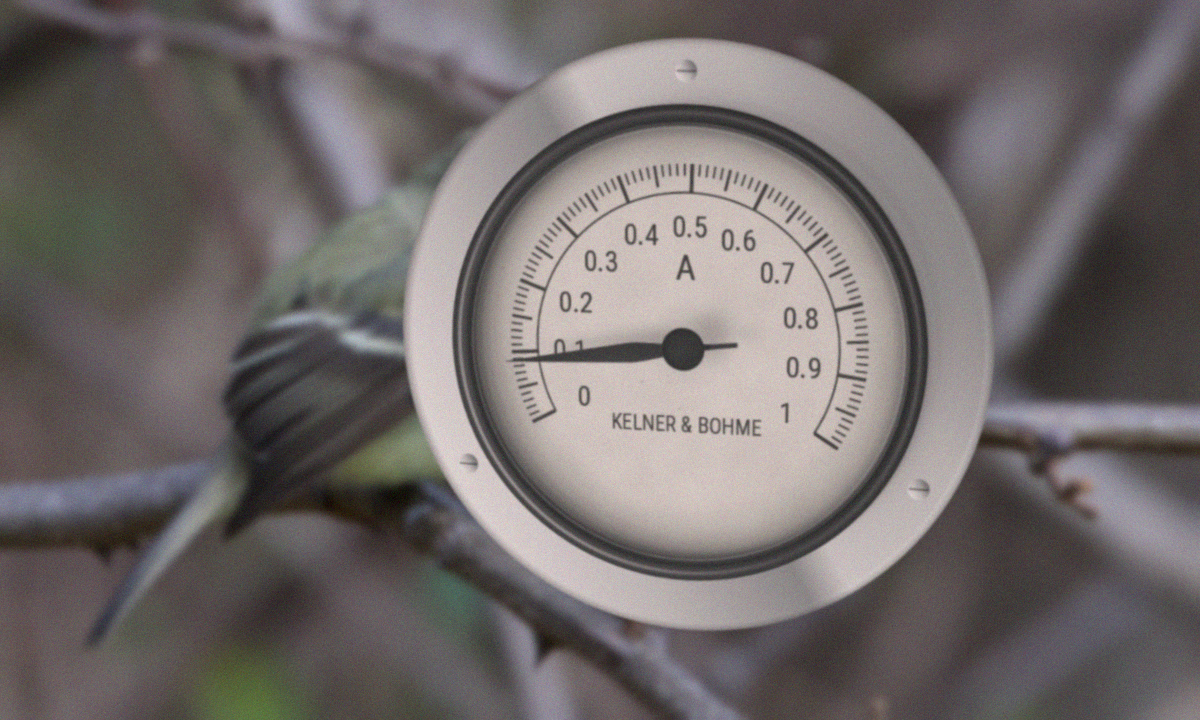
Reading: 0.09 A
